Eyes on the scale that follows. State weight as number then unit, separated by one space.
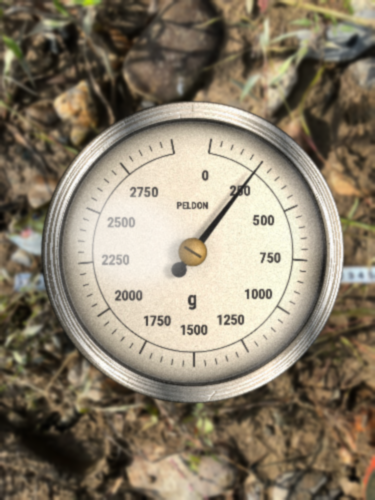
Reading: 250 g
